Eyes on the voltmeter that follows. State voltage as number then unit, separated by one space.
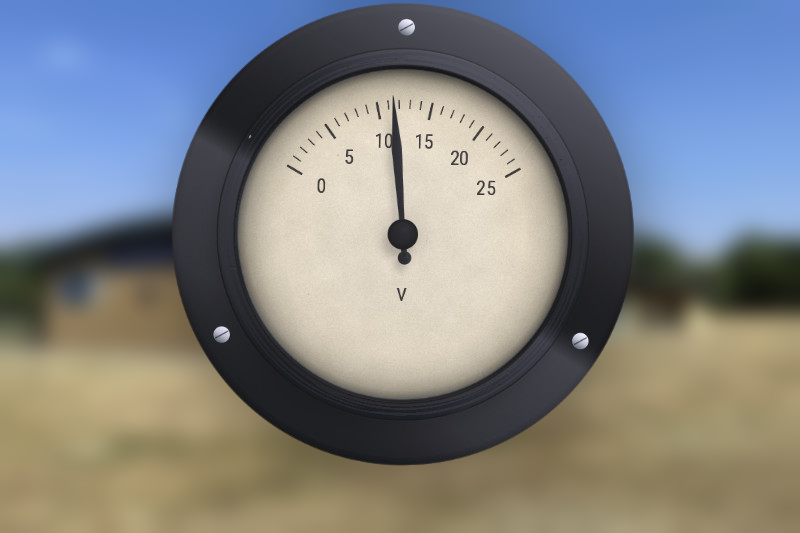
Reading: 11.5 V
